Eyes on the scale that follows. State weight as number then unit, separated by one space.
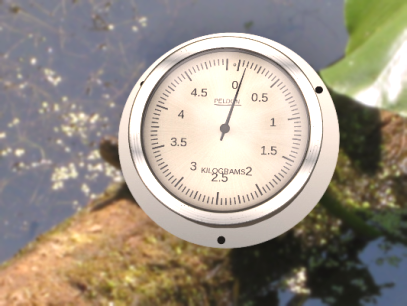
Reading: 0.1 kg
